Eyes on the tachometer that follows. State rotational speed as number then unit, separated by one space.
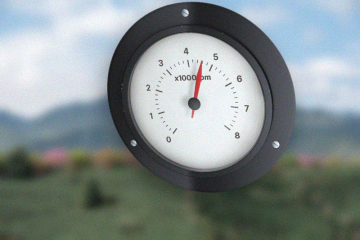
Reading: 4600 rpm
